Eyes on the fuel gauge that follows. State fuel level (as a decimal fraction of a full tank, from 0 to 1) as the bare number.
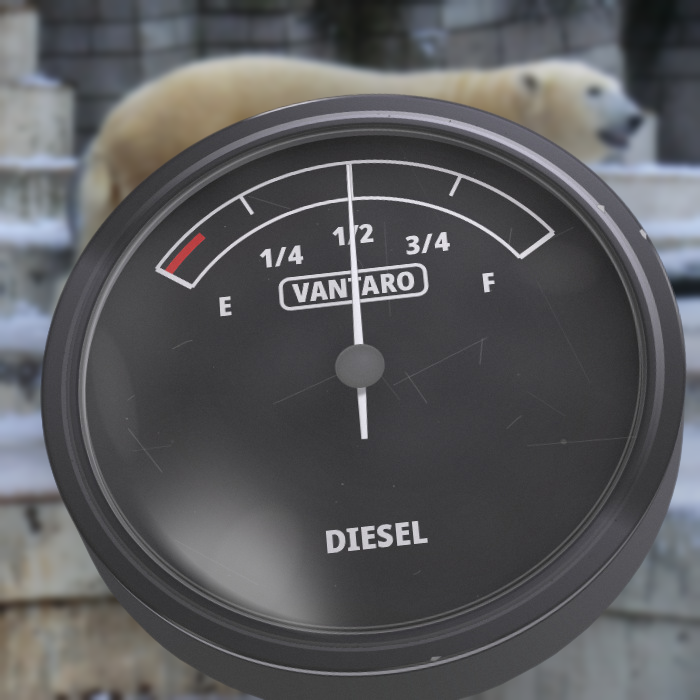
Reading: 0.5
